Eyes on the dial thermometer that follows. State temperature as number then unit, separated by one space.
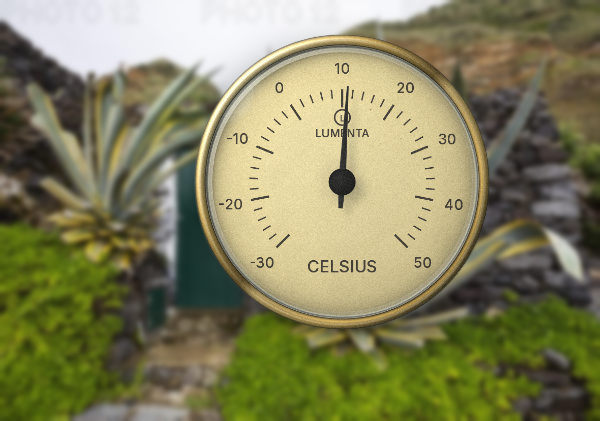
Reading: 11 °C
